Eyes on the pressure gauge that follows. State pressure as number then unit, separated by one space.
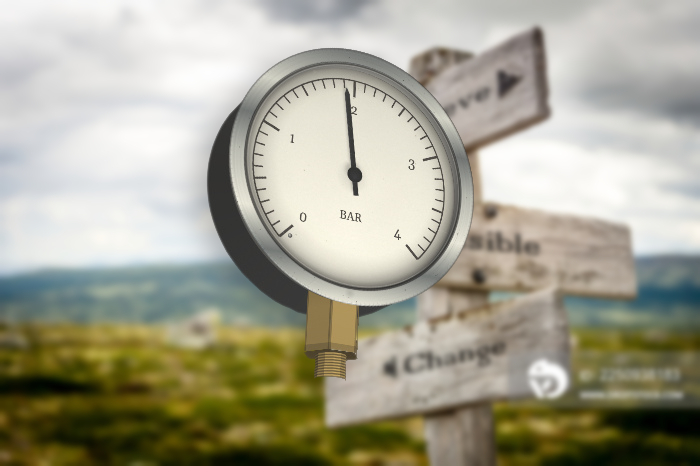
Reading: 1.9 bar
